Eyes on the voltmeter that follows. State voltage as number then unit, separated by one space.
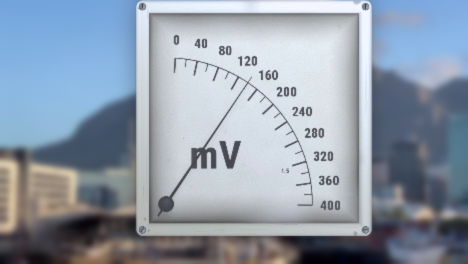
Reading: 140 mV
